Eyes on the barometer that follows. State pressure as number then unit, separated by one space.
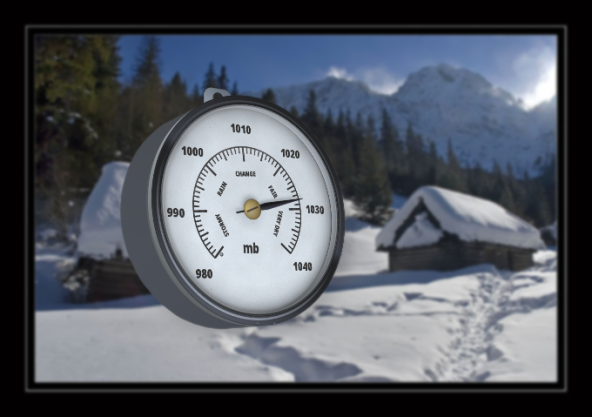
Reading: 1028 mbar
